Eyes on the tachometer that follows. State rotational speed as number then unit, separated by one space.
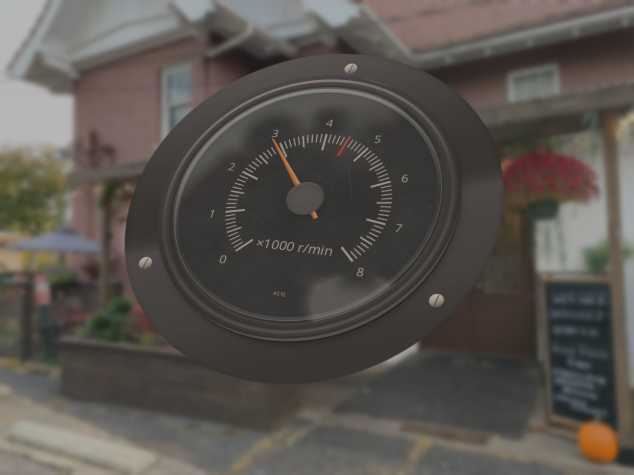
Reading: 2900 rpm
